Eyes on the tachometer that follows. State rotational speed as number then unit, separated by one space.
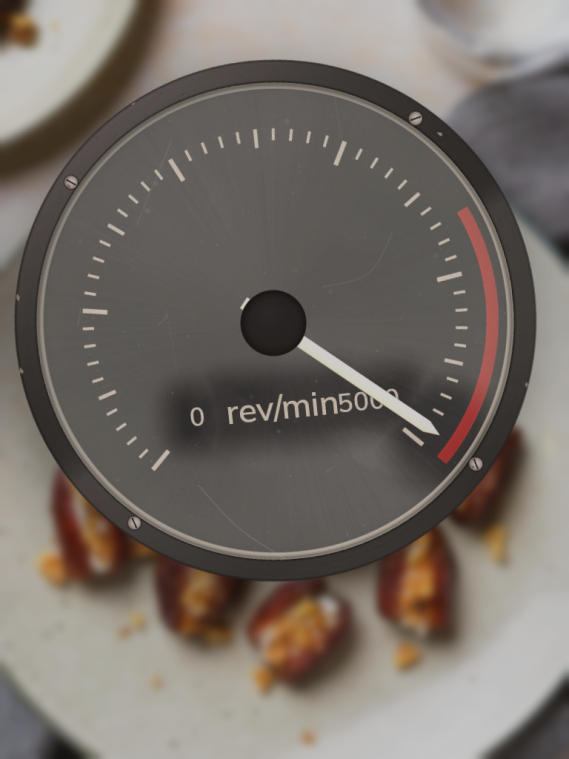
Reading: 4900 rpm
